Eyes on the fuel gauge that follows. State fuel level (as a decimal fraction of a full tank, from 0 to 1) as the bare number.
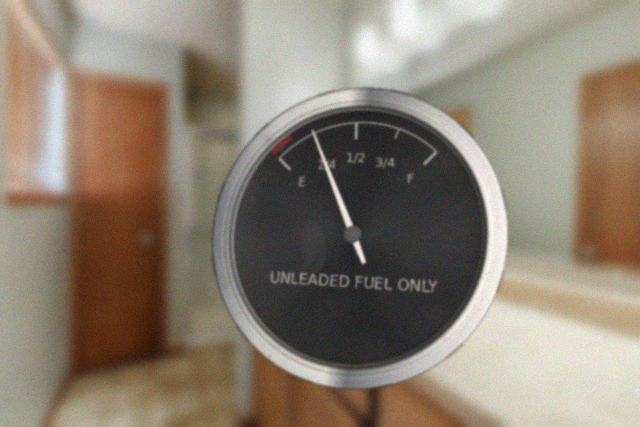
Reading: 0.25
